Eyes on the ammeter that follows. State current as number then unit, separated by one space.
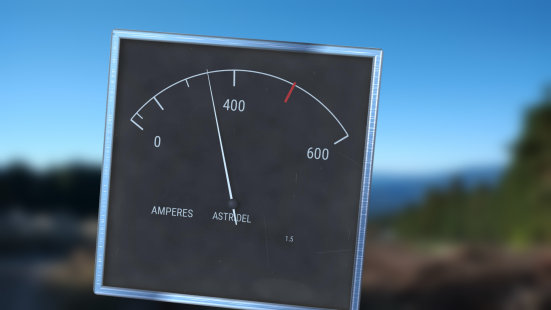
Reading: 350 A
